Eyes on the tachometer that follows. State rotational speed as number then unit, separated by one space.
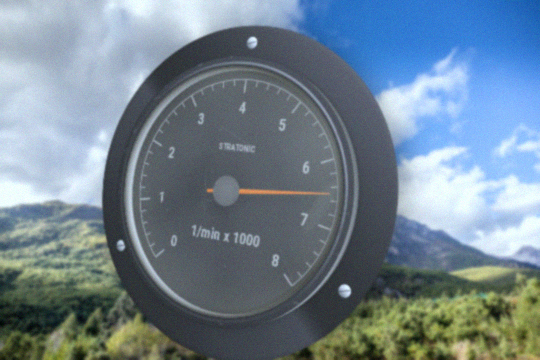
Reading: 6500 rpm
